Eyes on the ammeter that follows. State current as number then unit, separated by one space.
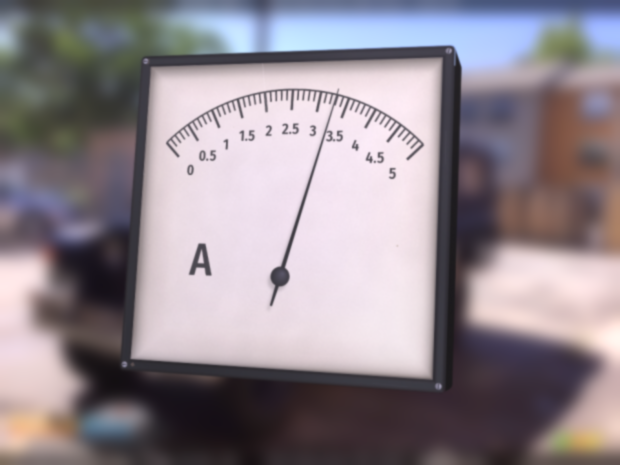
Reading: 3.3 A
